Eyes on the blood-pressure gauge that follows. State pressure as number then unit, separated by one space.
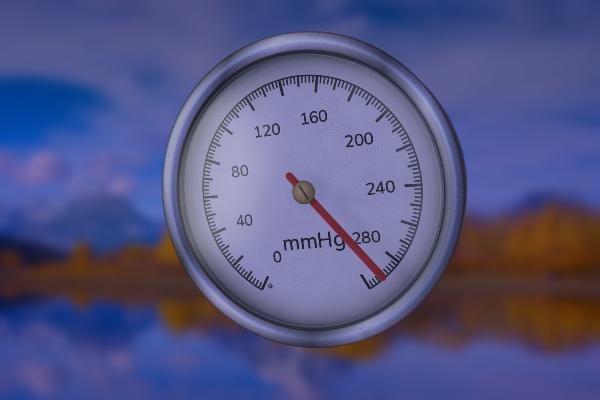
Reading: 290 mmHg
